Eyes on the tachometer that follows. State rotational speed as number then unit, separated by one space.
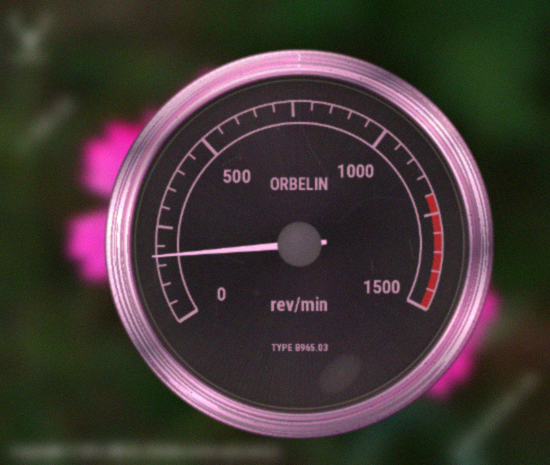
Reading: 175 rpm
